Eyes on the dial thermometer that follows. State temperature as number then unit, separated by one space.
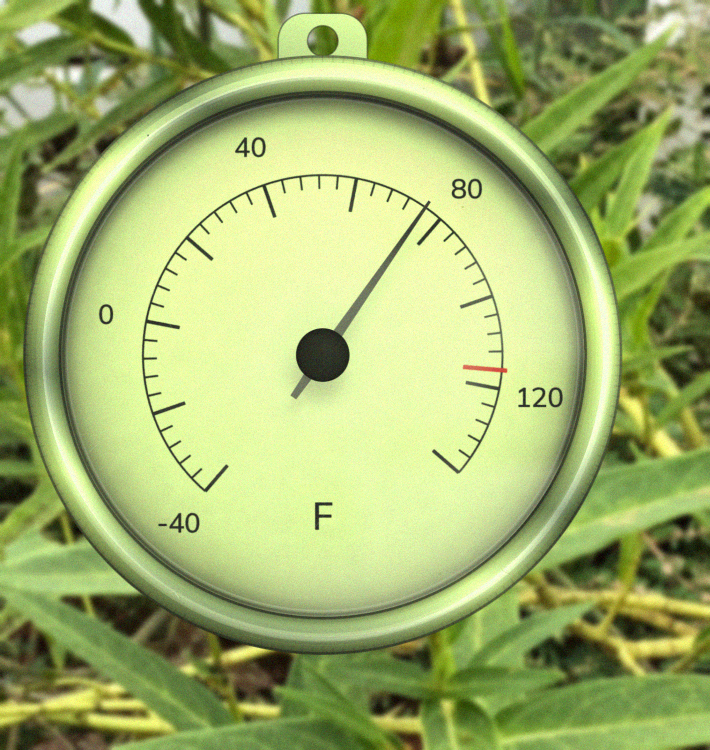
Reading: 76 °F
